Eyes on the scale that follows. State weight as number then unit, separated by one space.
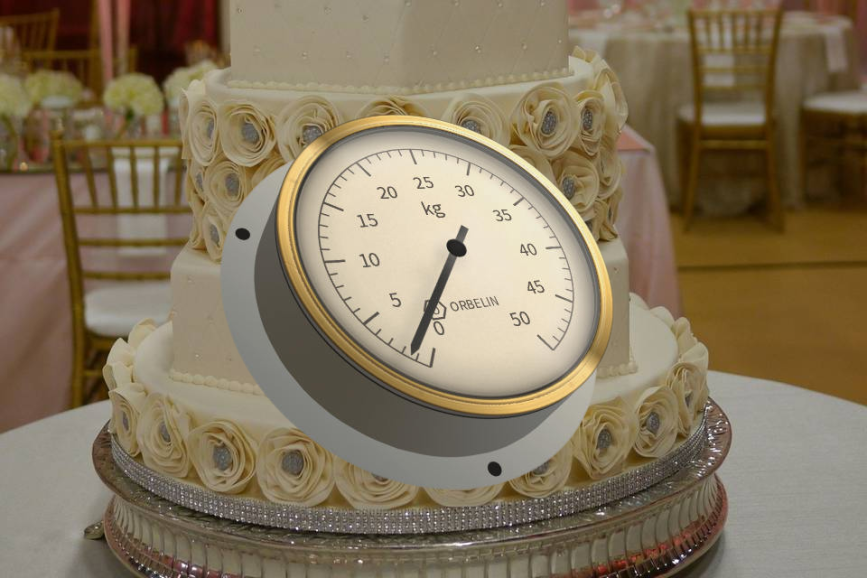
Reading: 1.5 kg
